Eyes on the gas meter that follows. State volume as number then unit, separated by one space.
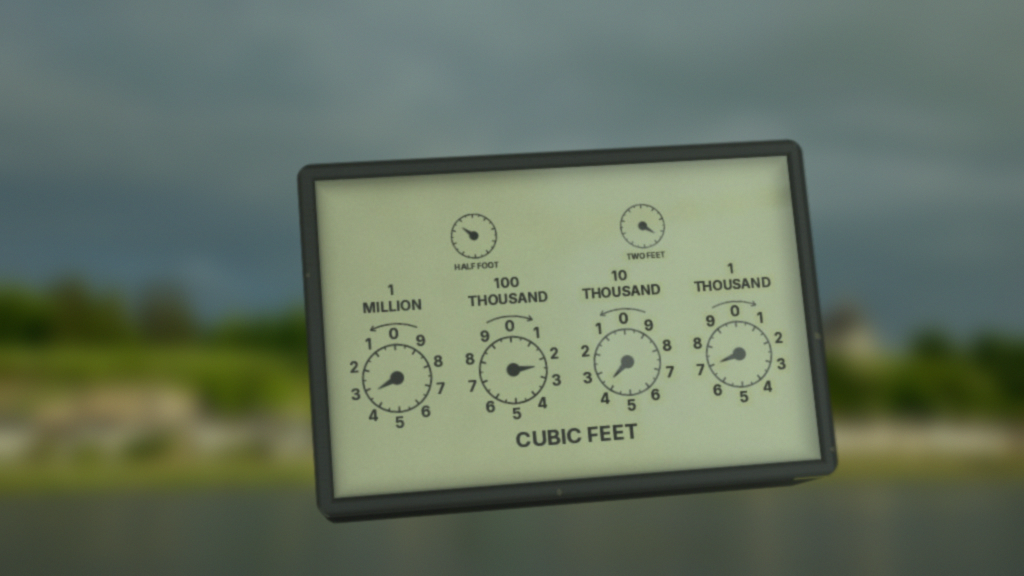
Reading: 323700 ft³
